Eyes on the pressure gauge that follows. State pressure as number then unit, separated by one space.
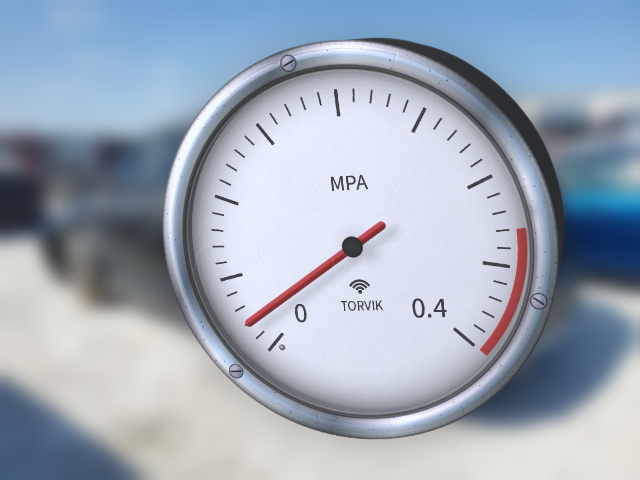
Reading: 0.02 MPa
